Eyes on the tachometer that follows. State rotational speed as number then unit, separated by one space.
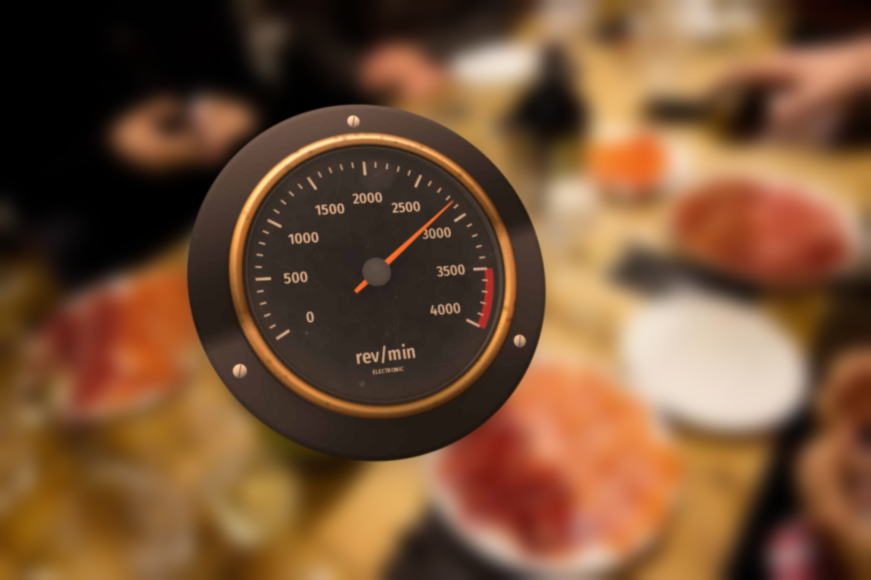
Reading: 2850 rpm
